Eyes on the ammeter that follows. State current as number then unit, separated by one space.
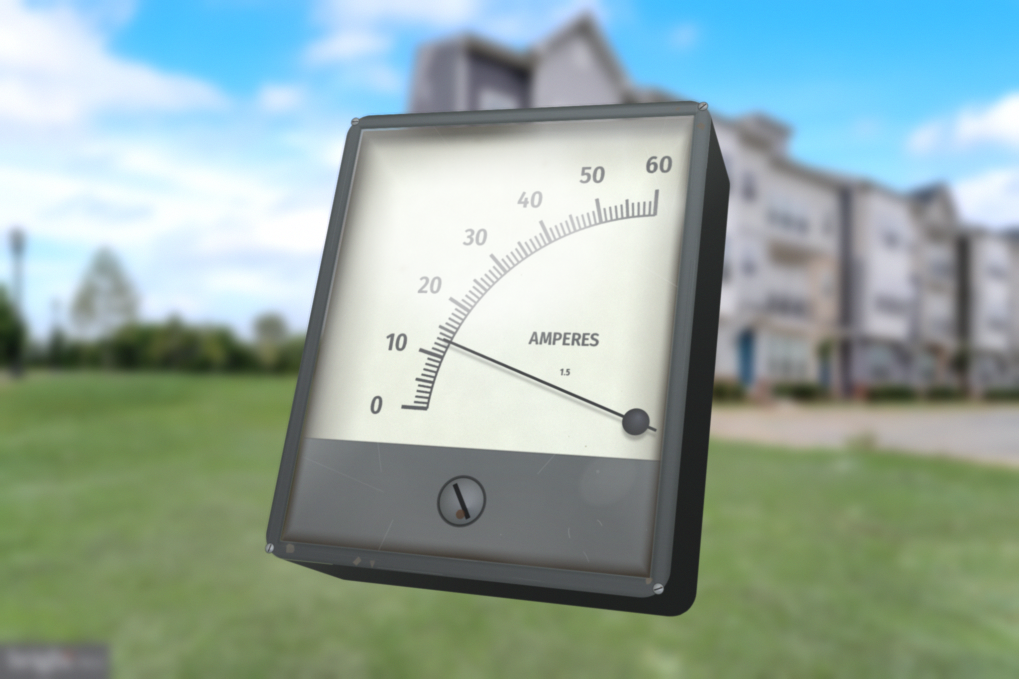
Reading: 13 A
